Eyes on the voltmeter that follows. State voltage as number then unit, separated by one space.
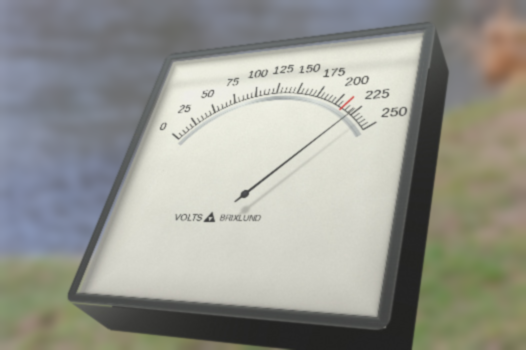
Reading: 225 V
